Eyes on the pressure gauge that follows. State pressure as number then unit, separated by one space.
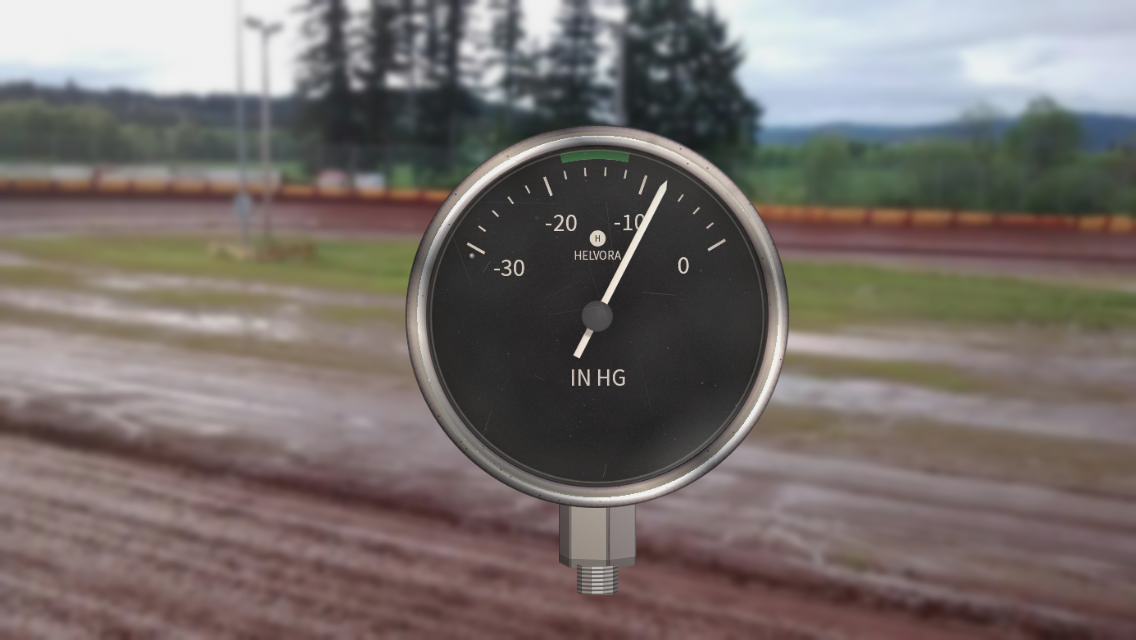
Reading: -8 inHg
